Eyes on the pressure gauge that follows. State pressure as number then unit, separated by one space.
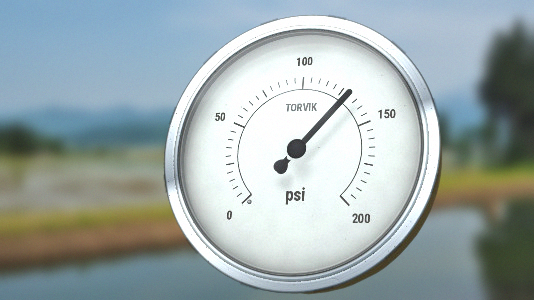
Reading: 130 psi
